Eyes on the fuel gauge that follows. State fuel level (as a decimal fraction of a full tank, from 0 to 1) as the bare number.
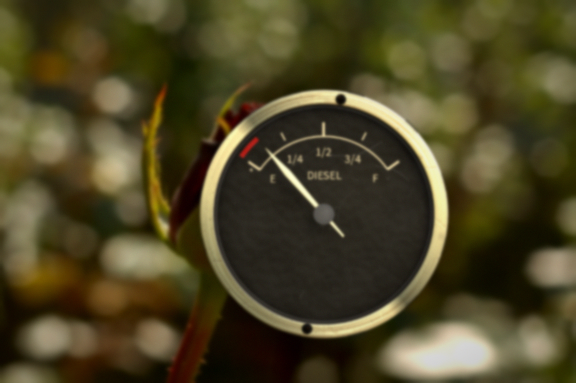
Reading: 0.125
